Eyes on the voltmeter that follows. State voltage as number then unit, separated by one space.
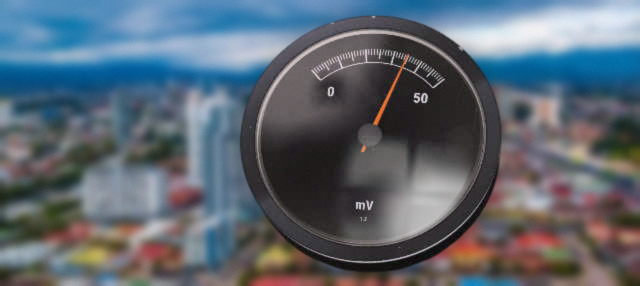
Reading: 35 mV
